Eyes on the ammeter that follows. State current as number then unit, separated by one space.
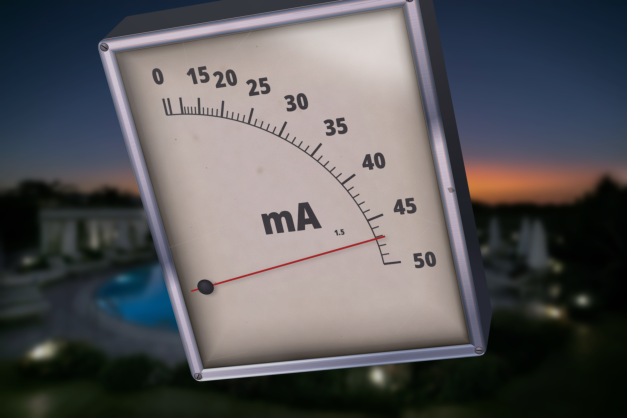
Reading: 47 mA
